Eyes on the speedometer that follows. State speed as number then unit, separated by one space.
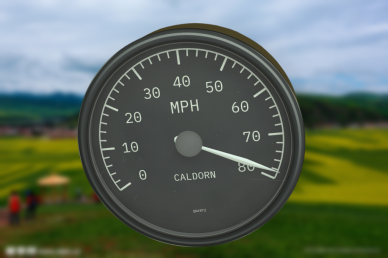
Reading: 78 mph
